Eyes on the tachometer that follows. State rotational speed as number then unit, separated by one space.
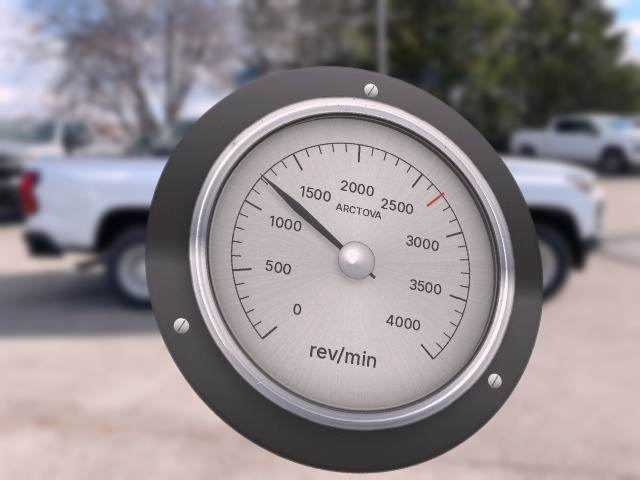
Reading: 1200 rpm
